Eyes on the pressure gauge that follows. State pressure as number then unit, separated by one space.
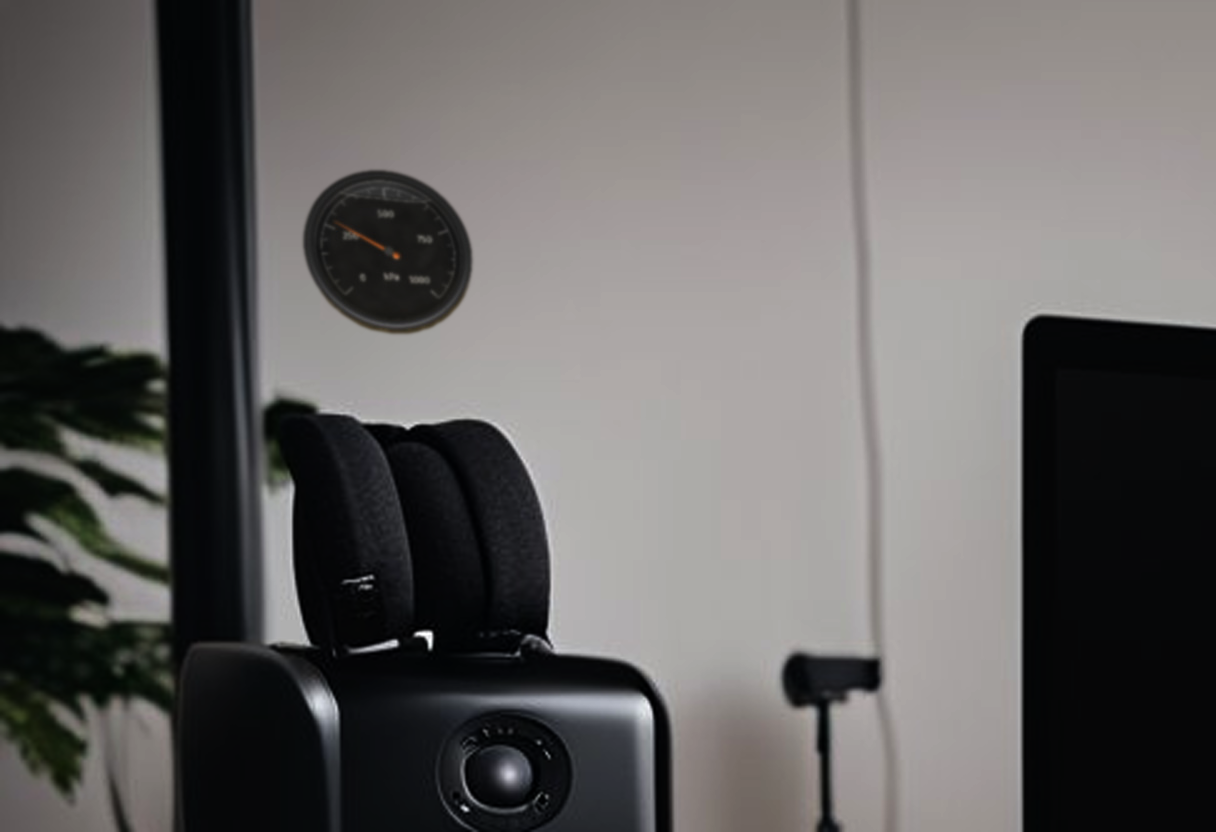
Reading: 275 kPa
